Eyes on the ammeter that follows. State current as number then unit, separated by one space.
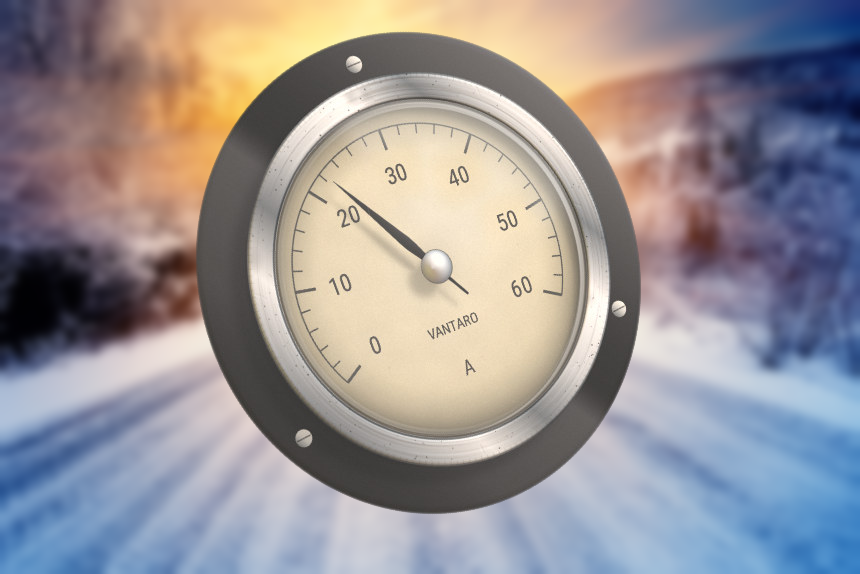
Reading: 22 A
